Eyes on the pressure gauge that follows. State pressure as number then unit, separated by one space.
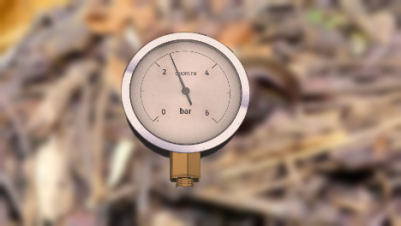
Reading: 2.5 bar
